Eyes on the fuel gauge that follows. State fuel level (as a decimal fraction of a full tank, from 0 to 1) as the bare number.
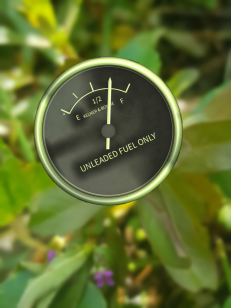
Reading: 0.75
